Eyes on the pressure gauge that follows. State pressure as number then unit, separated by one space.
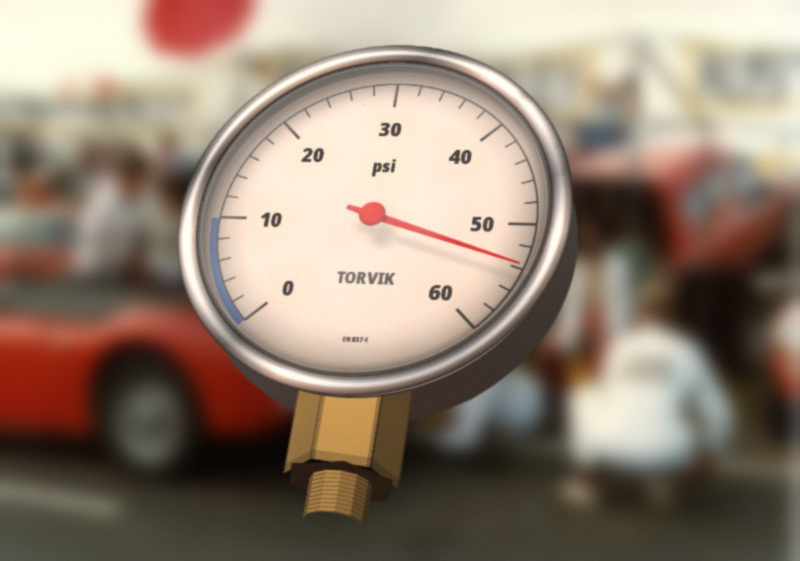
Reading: 54 psi
